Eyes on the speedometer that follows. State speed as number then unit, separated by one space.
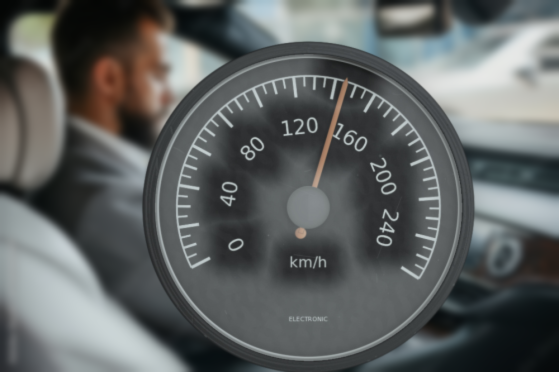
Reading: 145 km/h
